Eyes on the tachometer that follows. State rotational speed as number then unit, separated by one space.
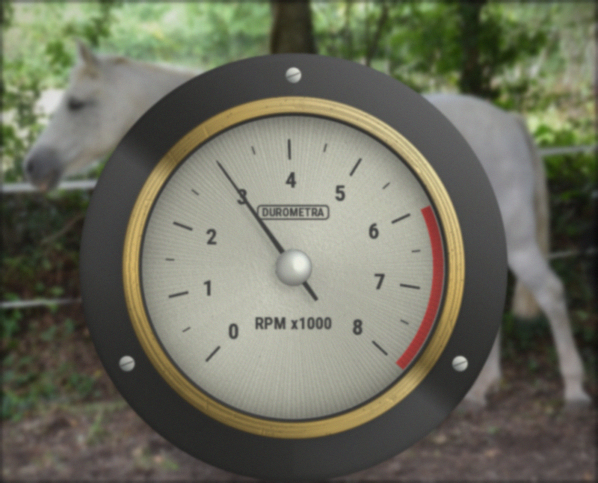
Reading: 3000 rpm
